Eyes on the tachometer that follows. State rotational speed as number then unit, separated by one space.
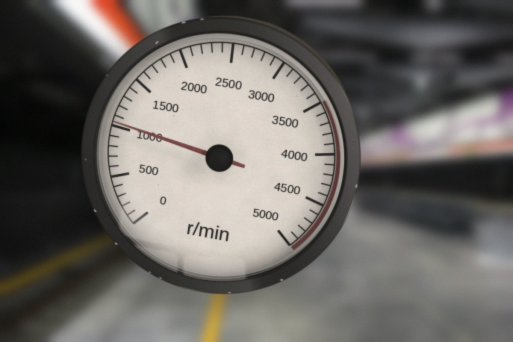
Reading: 1050 rpm
